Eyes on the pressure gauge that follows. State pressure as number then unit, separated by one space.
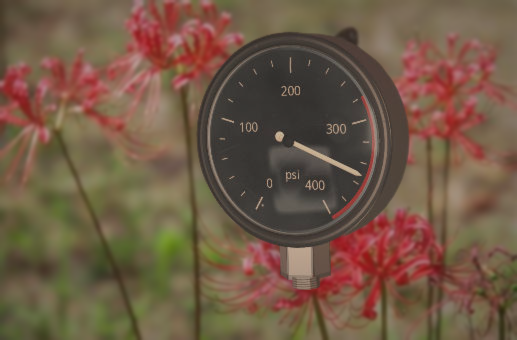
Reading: 350 psi
